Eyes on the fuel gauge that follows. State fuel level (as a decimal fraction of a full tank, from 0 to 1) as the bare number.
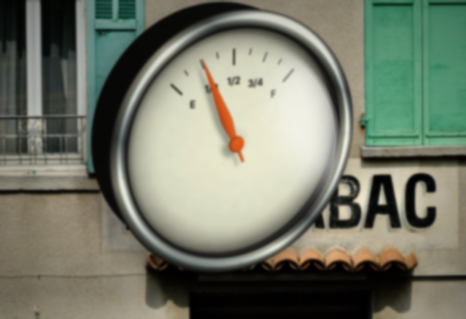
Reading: 0.25
